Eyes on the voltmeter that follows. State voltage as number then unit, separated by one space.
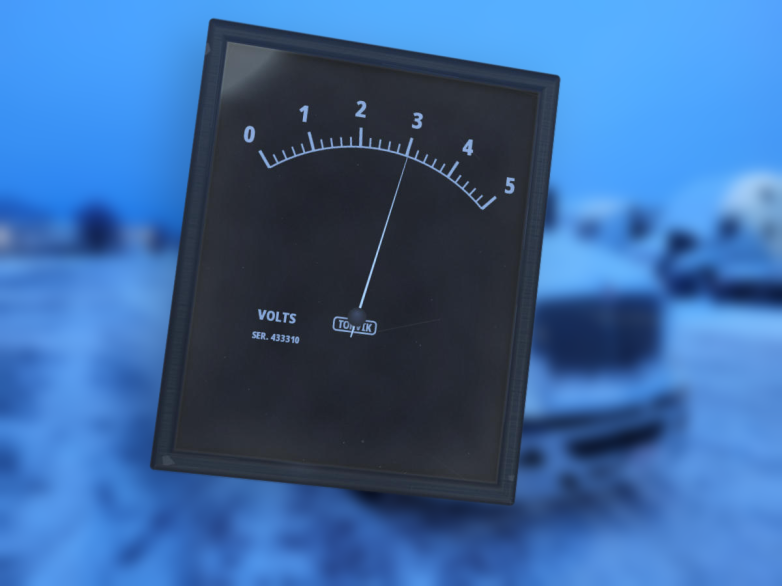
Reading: 3 V
